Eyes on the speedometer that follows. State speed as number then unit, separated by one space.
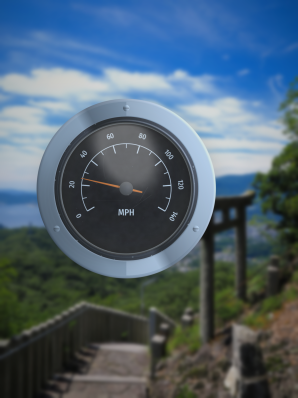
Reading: 25 mph
